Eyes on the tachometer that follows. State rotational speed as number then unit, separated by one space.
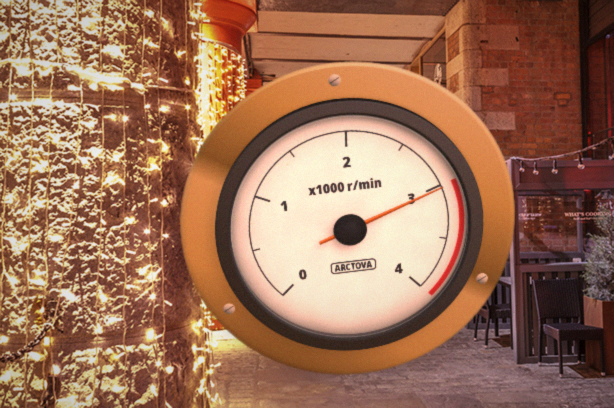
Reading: 3000 rpm
